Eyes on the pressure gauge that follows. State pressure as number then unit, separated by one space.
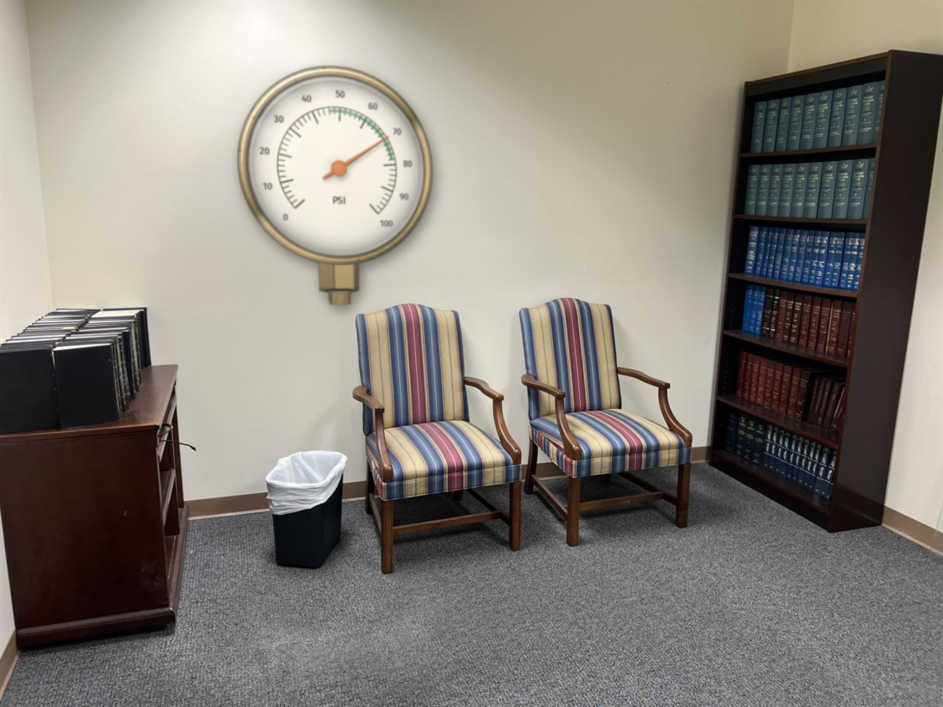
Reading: 70 psi
